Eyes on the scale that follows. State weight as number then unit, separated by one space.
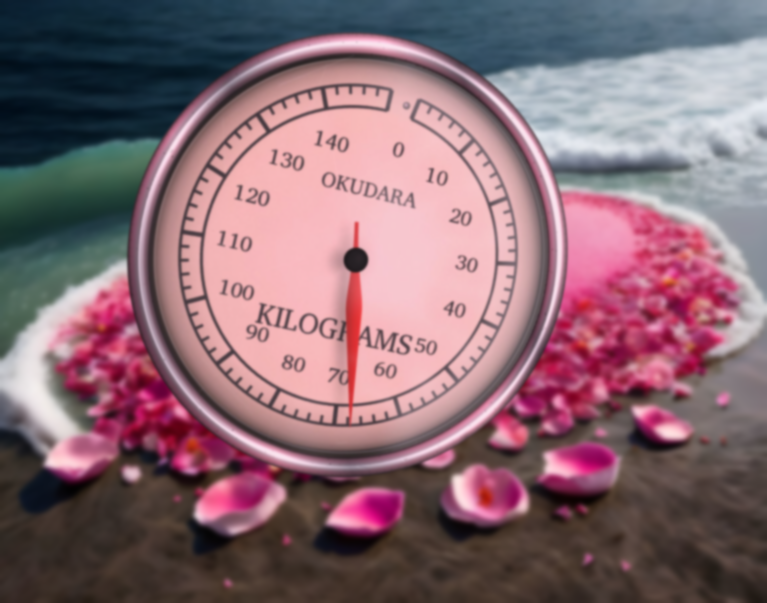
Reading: 68 kg
